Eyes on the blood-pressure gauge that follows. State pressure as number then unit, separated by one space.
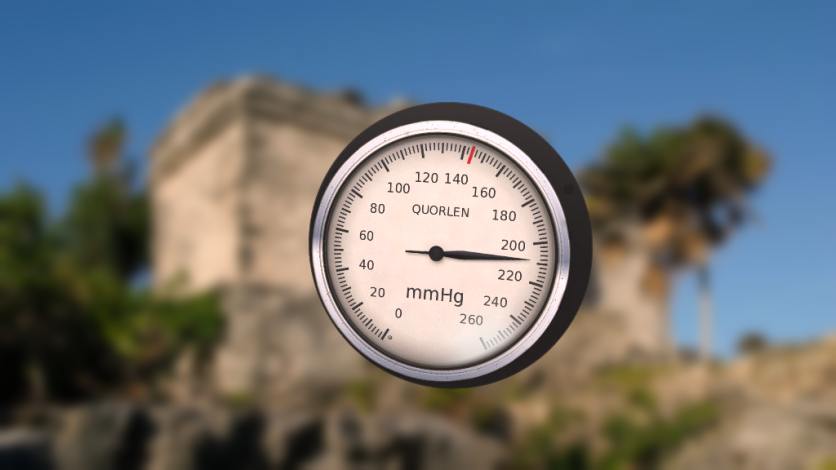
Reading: 208 mmHg
